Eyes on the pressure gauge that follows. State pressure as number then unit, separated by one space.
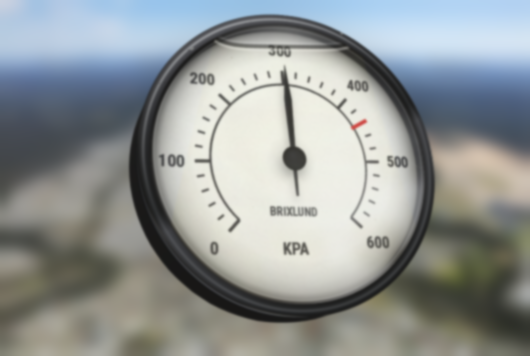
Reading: 300 kPa
